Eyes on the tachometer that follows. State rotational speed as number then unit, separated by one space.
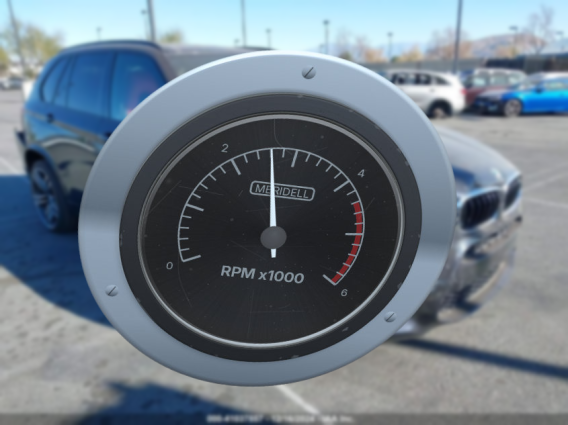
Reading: 2600 rpm
